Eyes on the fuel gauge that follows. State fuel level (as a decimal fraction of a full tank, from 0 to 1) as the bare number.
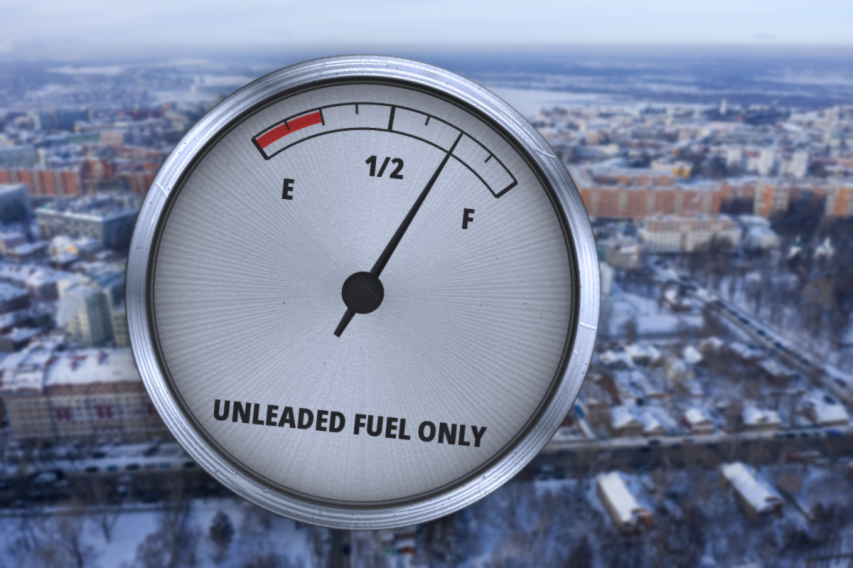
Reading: 0.75
